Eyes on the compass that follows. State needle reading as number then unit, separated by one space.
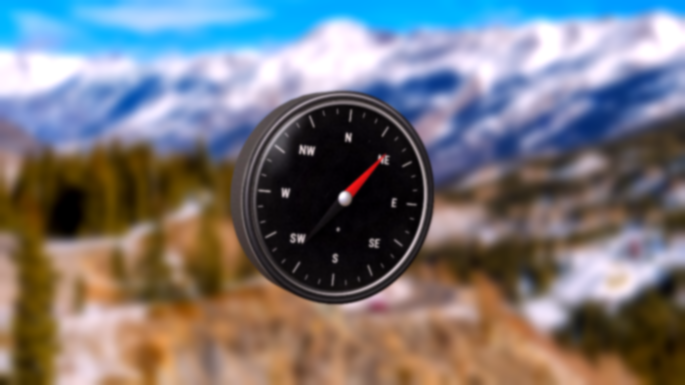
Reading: 40 °
